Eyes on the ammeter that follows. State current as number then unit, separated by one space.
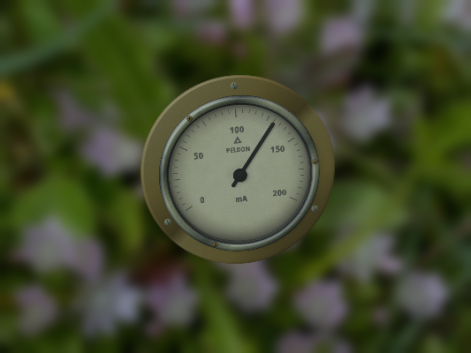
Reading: 130 mA
